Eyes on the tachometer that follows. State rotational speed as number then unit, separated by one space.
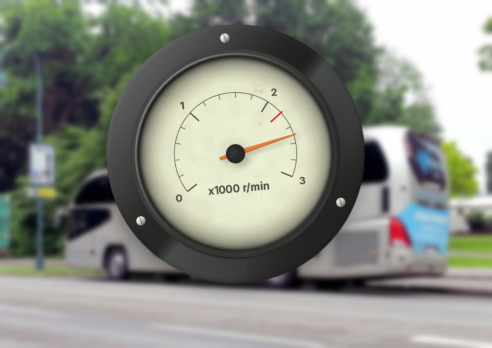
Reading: 2500 rpm
